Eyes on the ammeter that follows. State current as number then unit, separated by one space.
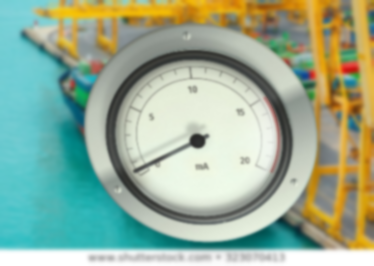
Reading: 0.5 mA
